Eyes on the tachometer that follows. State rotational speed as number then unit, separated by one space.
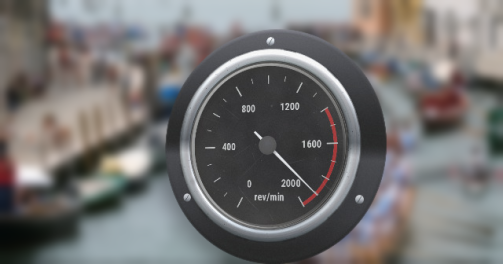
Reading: 1900 rpm
